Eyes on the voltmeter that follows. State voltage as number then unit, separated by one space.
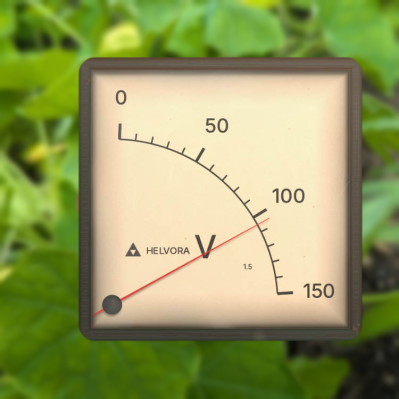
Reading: 105 V
